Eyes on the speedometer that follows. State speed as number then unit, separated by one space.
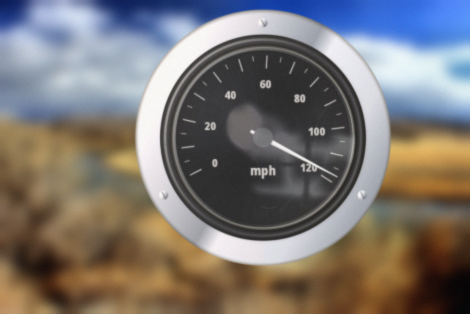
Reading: 117.5 mph
